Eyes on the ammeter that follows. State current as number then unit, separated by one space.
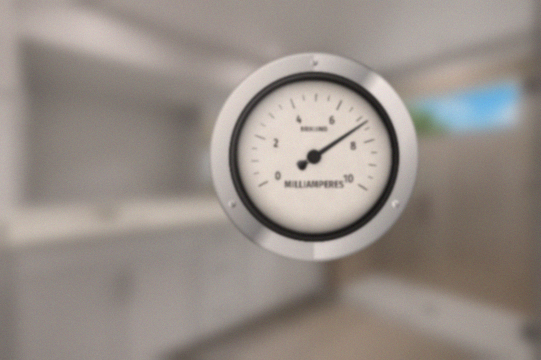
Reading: 7.25 mA
